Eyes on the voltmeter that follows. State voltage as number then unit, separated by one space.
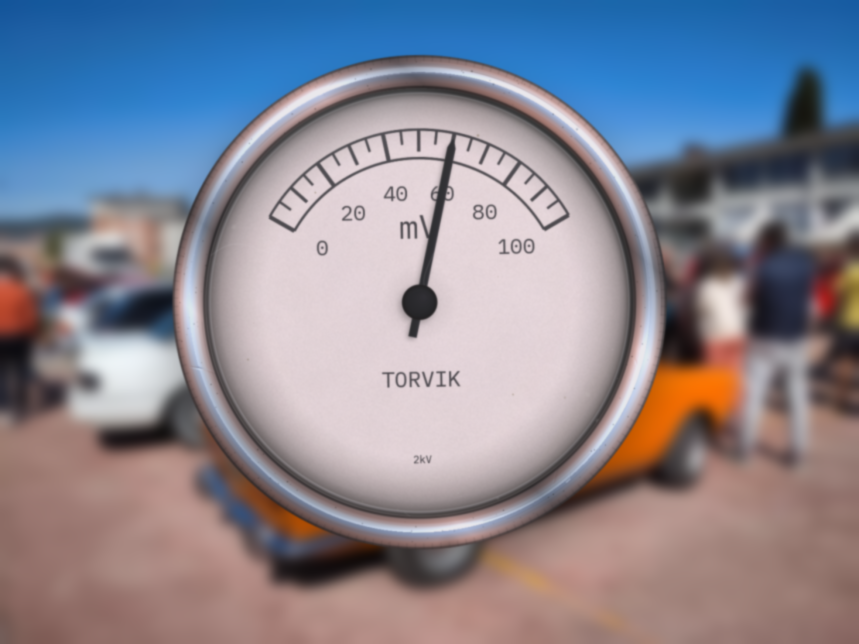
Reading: 60 mV
